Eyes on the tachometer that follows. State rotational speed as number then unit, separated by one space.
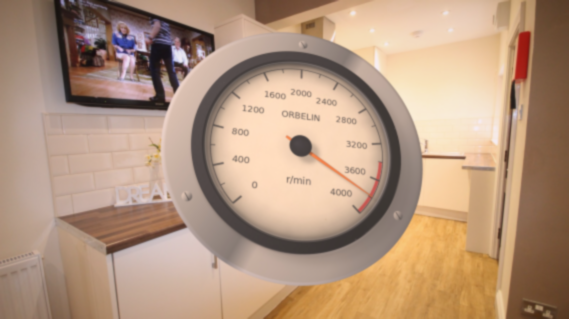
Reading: 3800 rpm
